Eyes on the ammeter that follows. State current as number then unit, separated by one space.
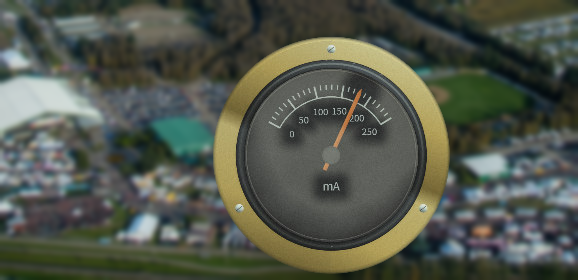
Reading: 180 mA
